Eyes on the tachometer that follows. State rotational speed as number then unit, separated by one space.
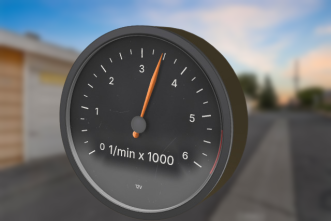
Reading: 3500 rpm
